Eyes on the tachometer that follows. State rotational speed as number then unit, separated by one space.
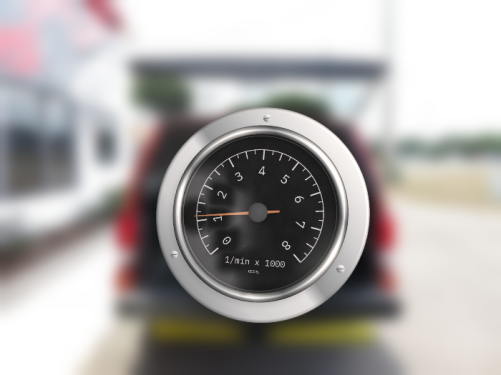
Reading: 1125 rpm
